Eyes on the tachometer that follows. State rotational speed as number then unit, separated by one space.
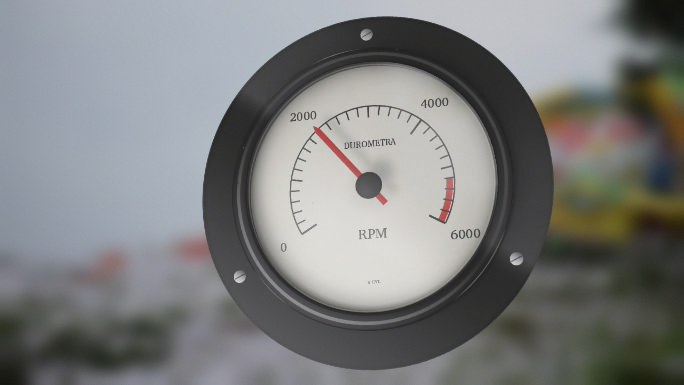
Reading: 2000 rpm
